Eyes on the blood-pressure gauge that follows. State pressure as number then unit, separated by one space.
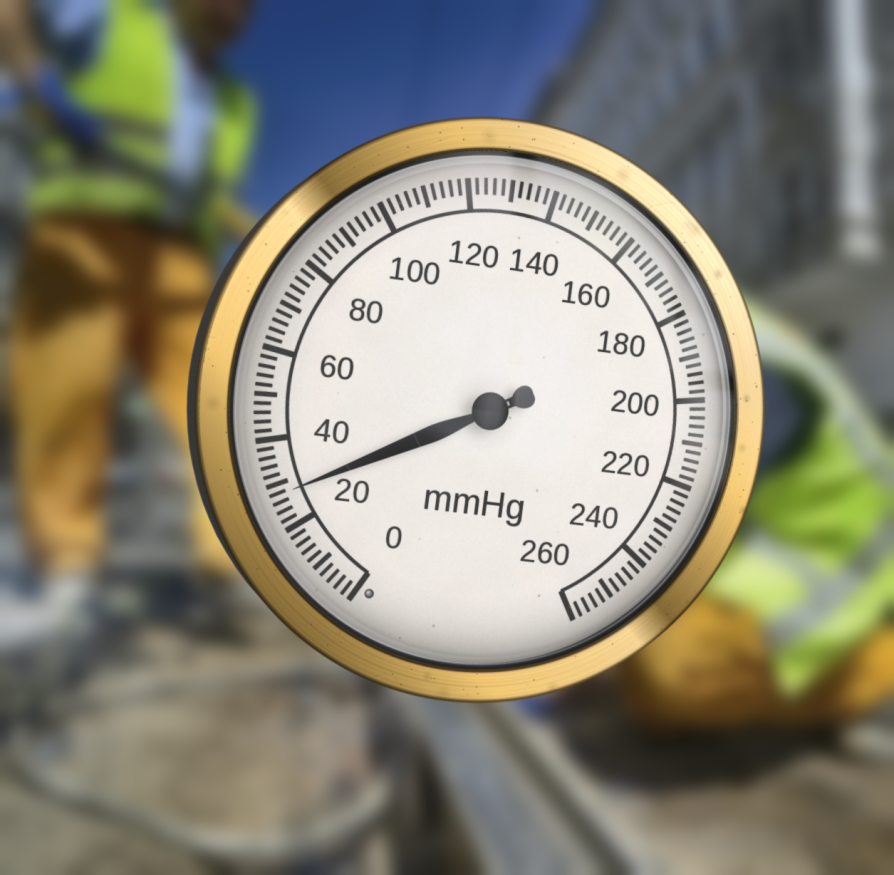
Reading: 28 mmHg
